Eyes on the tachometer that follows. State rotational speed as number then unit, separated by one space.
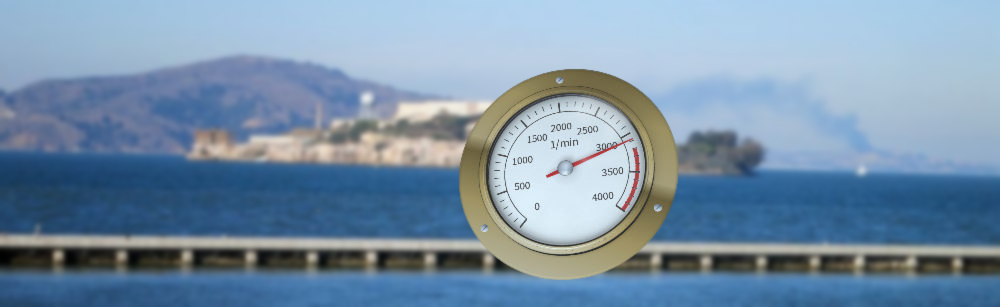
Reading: 3100 rpm
